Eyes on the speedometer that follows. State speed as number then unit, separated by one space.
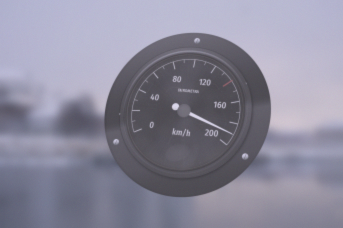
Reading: 190 km/h
